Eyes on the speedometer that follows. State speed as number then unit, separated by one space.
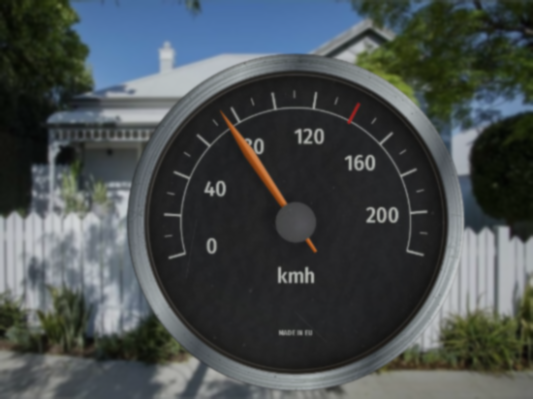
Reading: 75 km/h
